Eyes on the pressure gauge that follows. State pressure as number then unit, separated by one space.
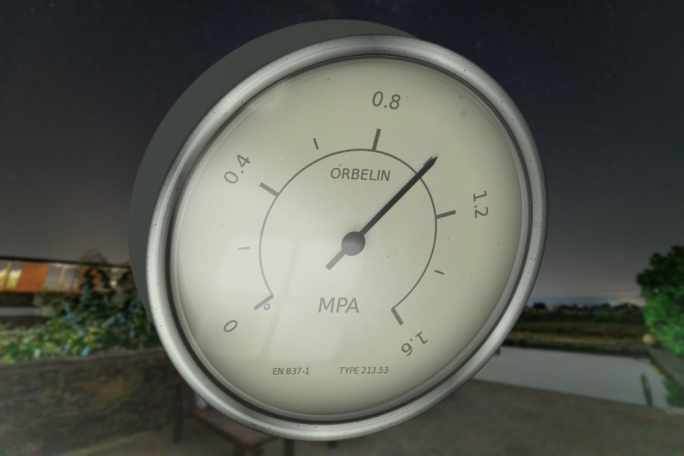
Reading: 1 MPa
